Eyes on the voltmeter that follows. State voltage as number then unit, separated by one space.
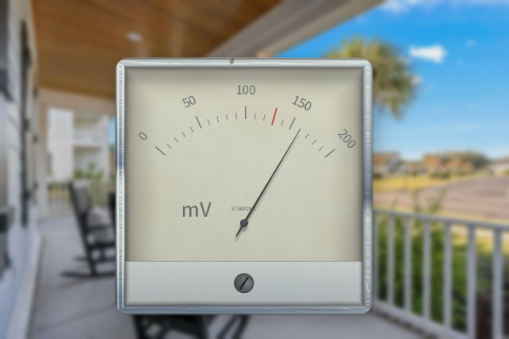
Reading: 160 mV
